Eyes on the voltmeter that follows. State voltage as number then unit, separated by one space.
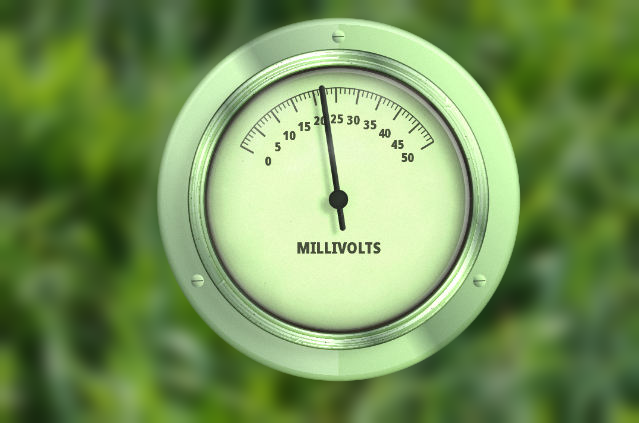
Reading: 22 mV
